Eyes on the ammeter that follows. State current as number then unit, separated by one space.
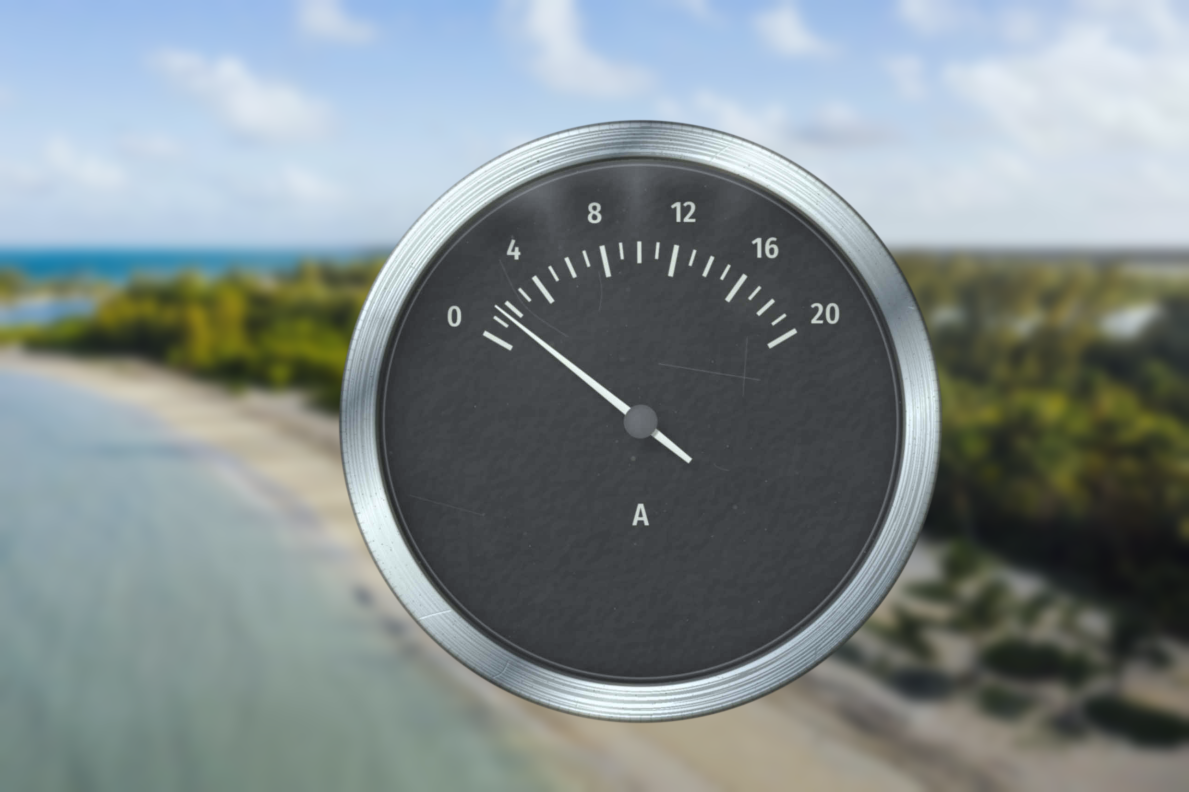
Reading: 1.5 A
